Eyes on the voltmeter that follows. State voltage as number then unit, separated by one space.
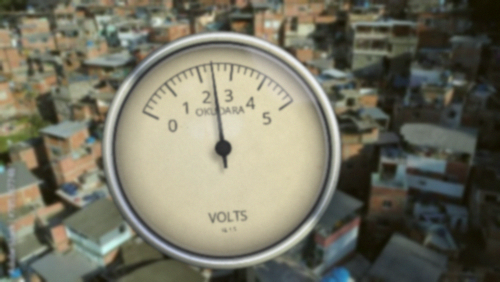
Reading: 2.4 V
